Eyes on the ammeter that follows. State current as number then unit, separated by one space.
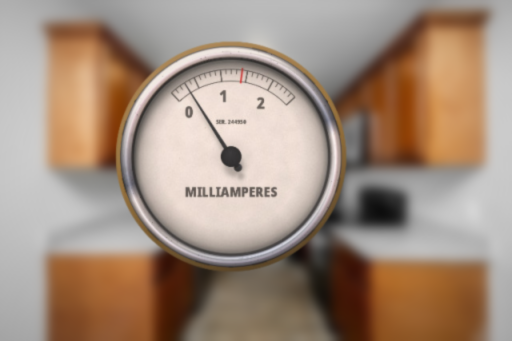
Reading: 0.3 mA
